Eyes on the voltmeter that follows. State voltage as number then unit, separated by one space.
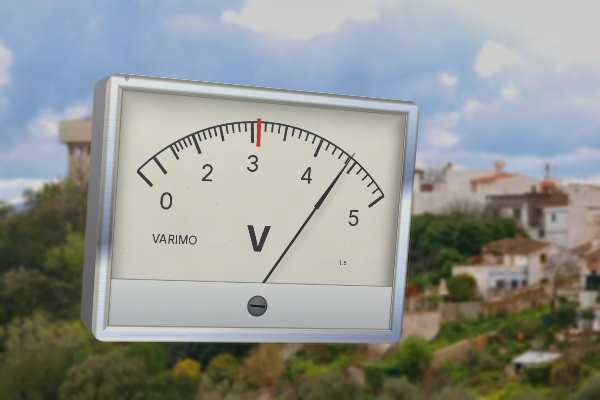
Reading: 4.4 V
